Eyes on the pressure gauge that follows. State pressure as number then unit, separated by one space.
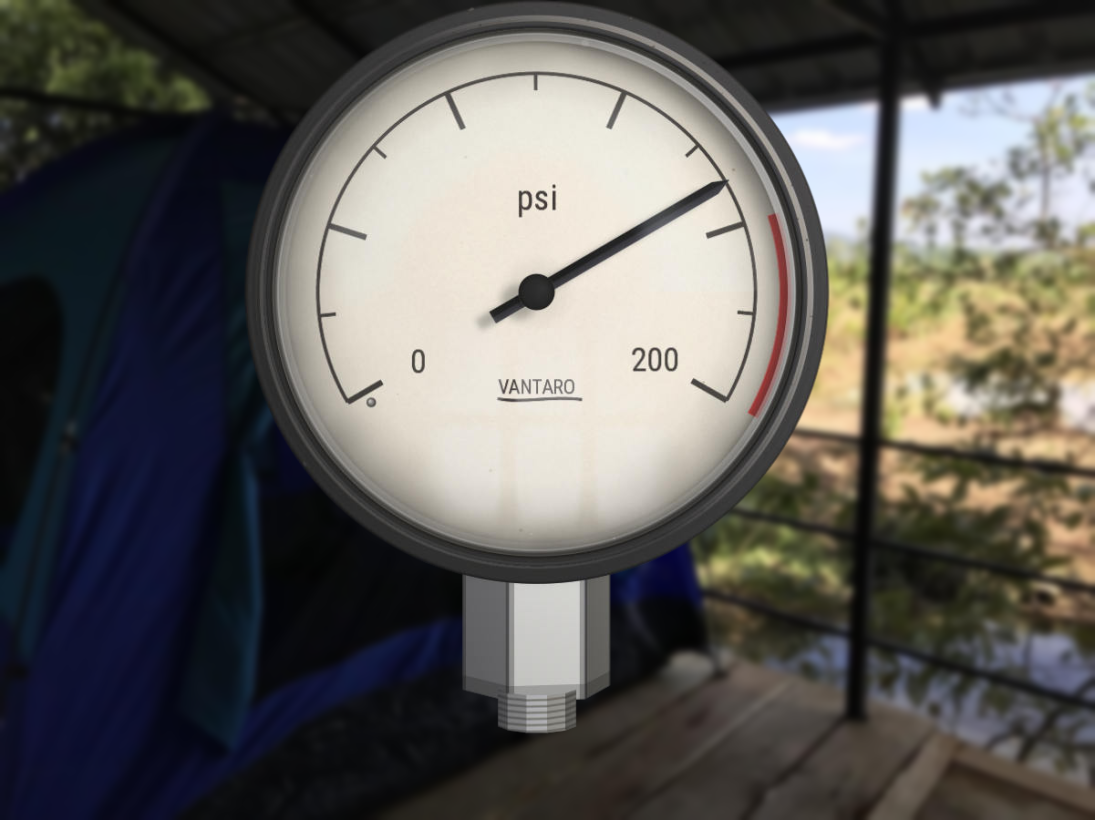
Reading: 150 psi
